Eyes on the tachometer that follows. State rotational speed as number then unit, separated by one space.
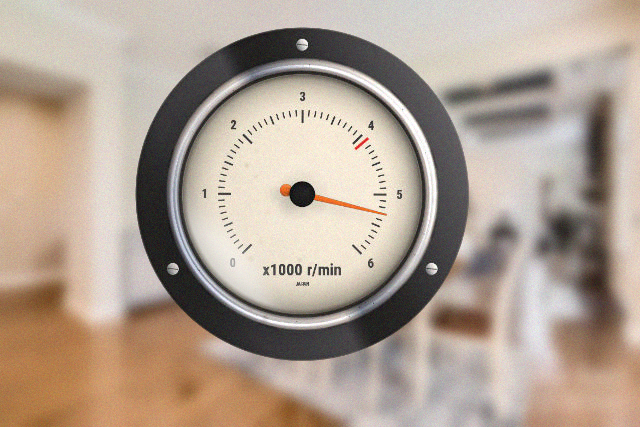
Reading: 5300 rpm
